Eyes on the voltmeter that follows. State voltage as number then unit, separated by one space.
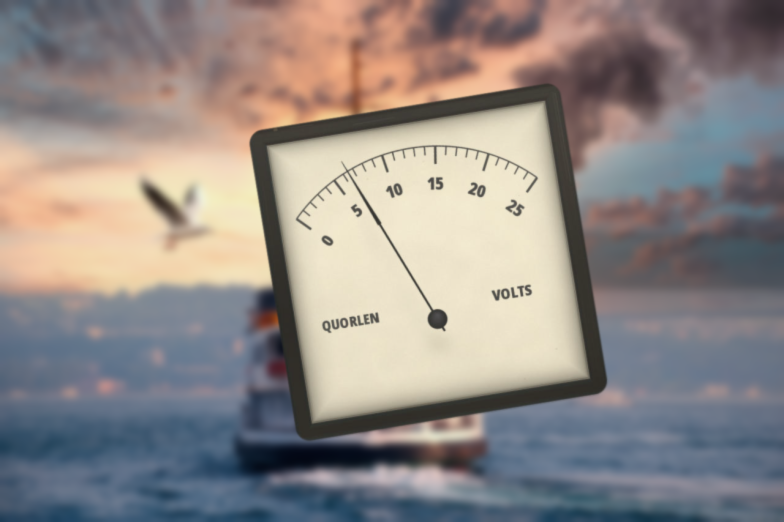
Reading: 6.5 V
